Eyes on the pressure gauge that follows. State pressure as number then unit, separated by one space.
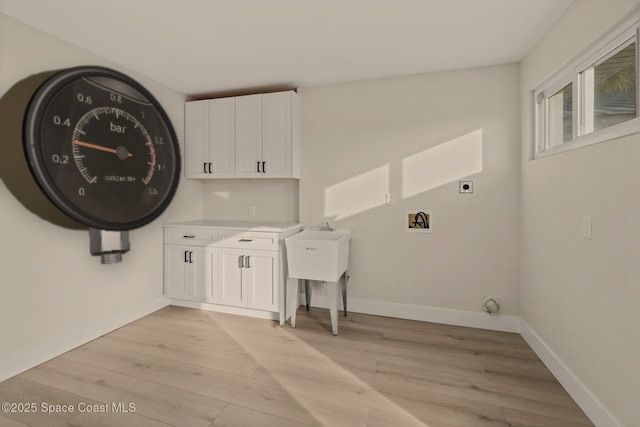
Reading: 0.3 bar
